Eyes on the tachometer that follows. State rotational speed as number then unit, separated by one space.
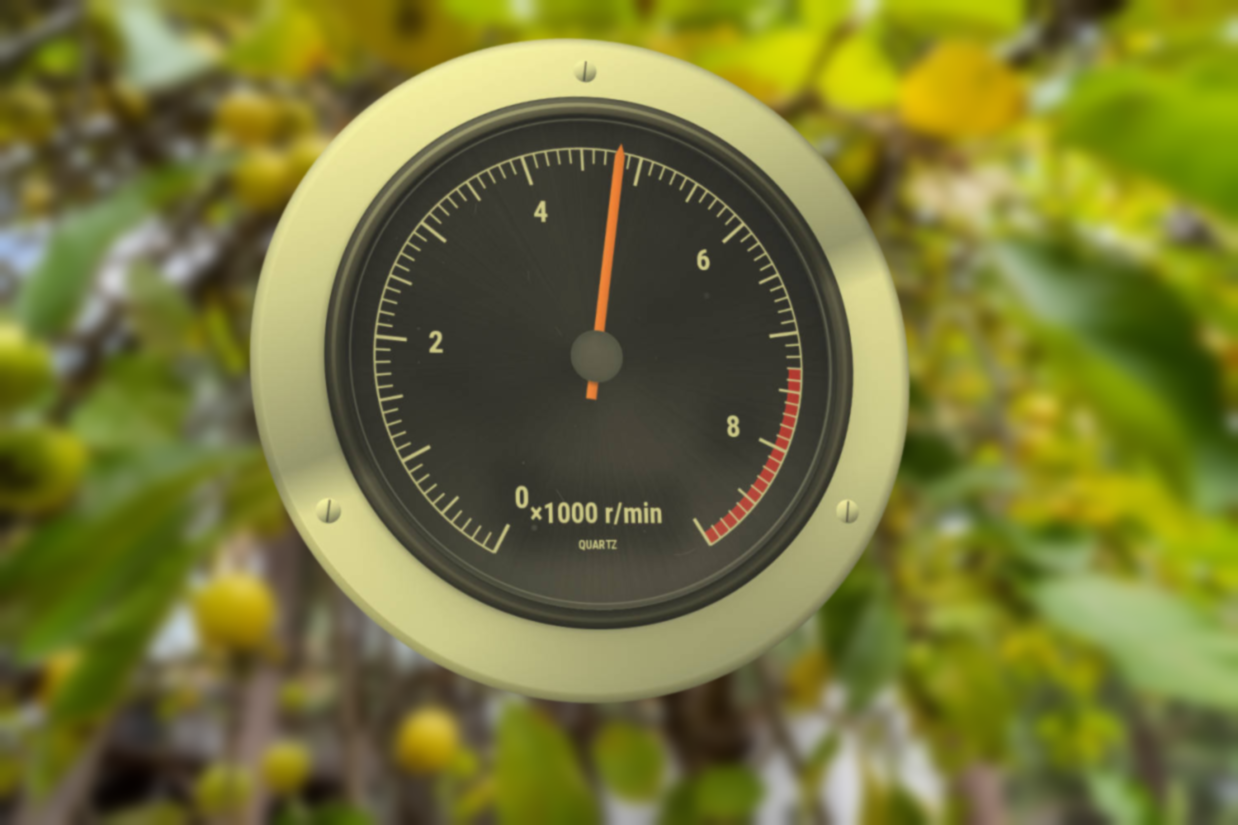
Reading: 4800 rpm
